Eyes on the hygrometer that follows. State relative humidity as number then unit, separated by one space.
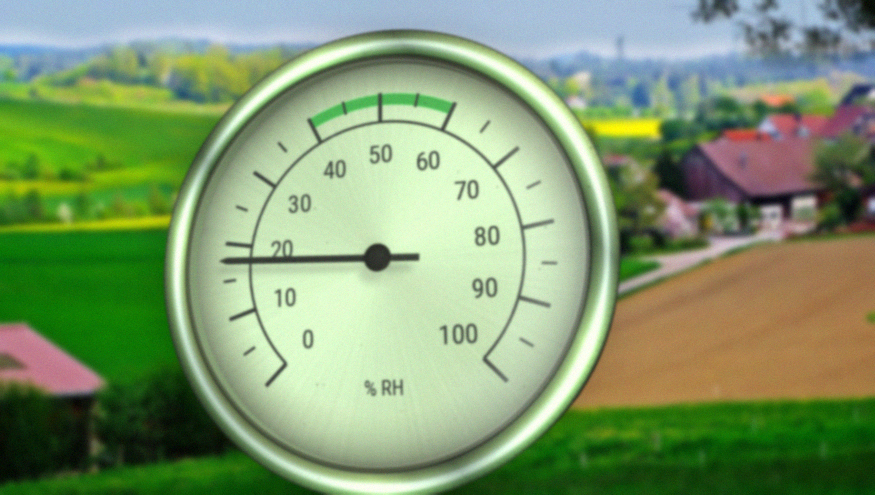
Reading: 17.5 %
